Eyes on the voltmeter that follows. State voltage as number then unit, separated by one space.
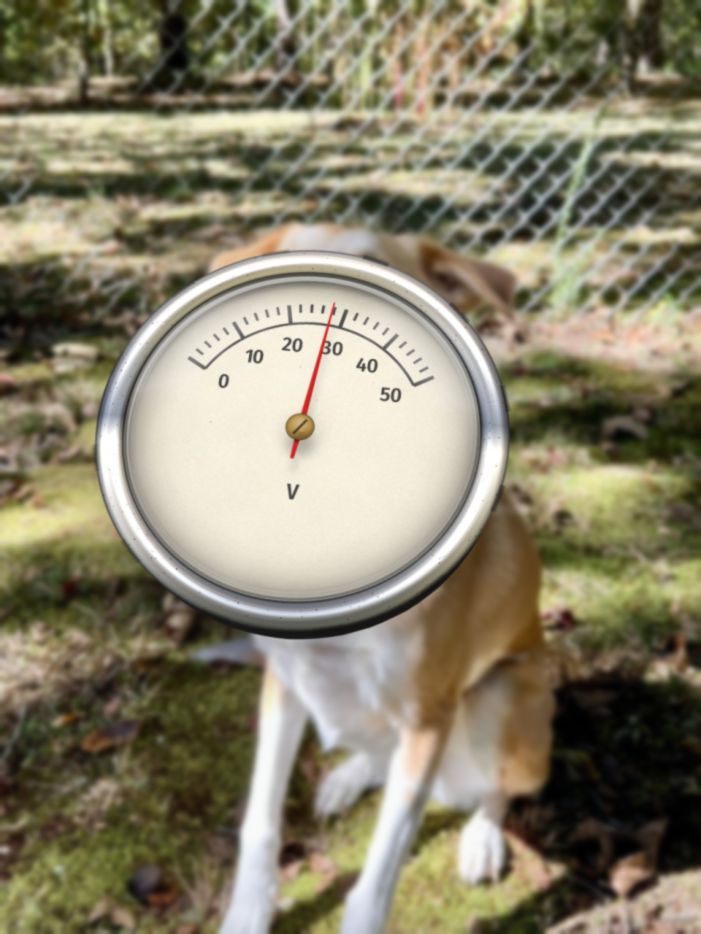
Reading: 28 V
